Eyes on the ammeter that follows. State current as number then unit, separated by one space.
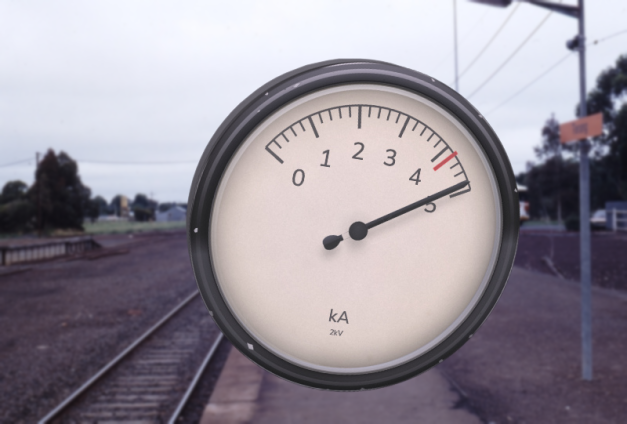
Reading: 4.8 kA
